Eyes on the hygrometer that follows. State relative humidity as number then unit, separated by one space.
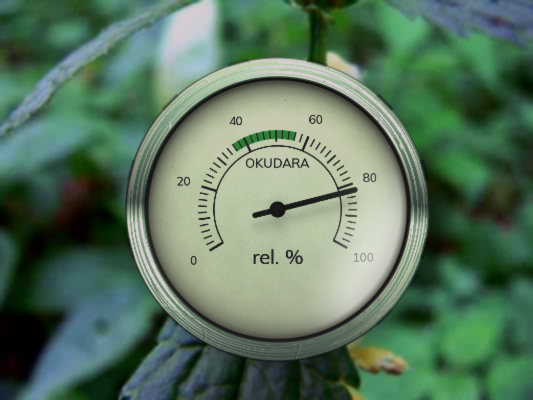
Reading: 82 %
